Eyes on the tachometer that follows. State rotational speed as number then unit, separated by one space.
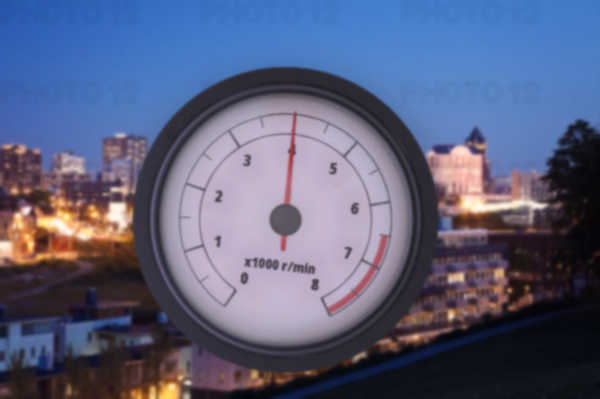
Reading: 4000 rpm
